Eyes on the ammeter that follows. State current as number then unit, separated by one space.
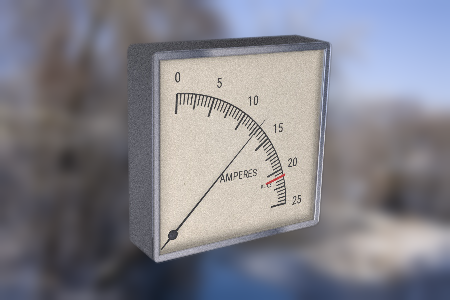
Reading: 12.5 A
